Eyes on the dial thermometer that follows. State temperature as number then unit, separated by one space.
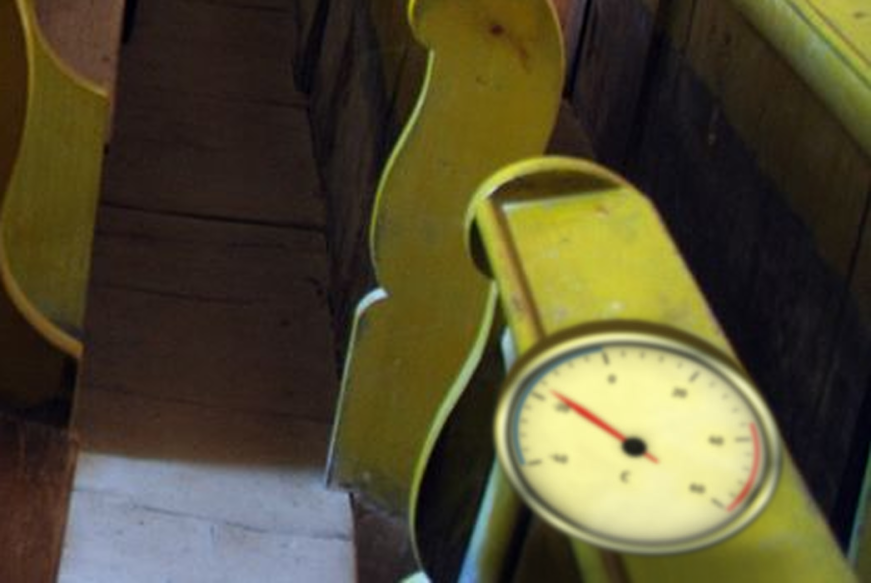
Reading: -16 °C
